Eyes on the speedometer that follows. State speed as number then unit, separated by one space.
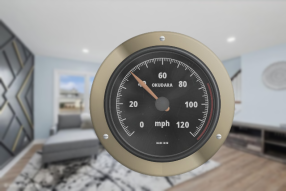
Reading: 40 mph
